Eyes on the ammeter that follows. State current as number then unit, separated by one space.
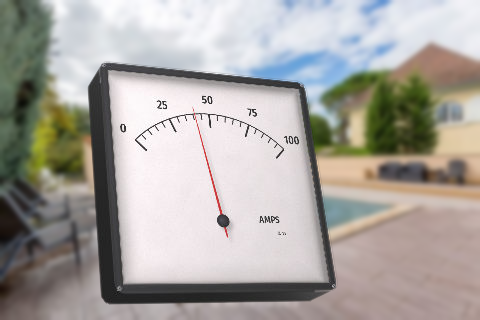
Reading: 40 A
